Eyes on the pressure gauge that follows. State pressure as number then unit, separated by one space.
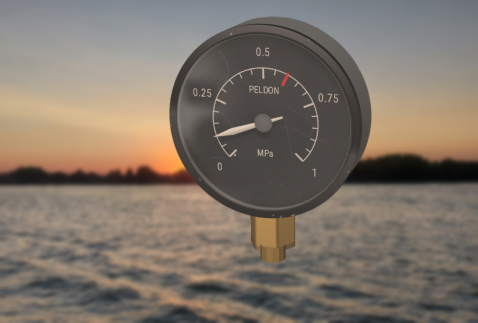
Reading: 0.1 MPa
